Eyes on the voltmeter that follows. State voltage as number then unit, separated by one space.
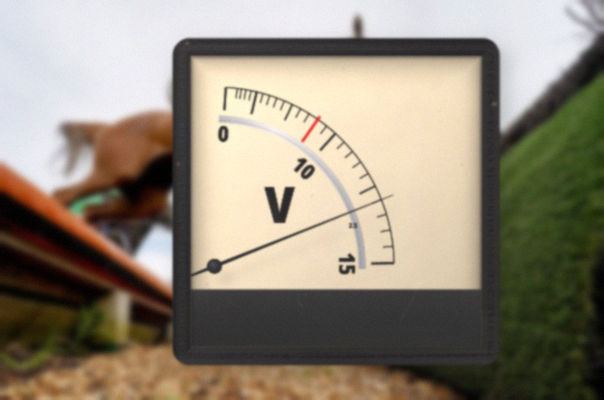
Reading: 13 V
